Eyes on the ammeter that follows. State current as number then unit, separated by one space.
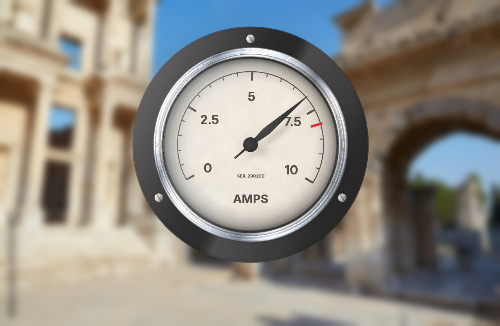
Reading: 7 A
